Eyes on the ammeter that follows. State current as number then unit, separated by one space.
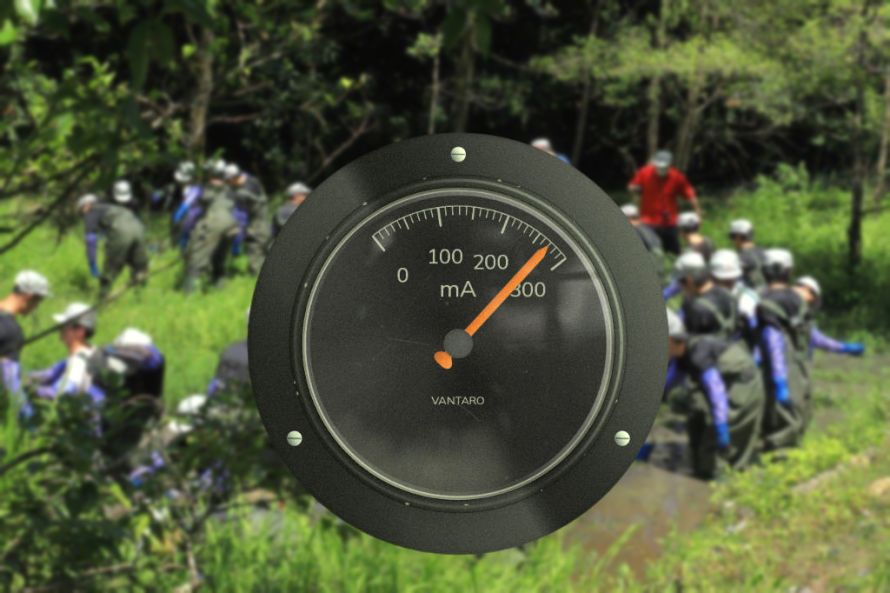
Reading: 270 mA
